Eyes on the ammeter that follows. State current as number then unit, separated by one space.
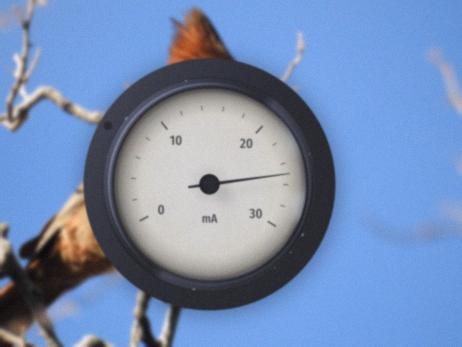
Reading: 25 mA
